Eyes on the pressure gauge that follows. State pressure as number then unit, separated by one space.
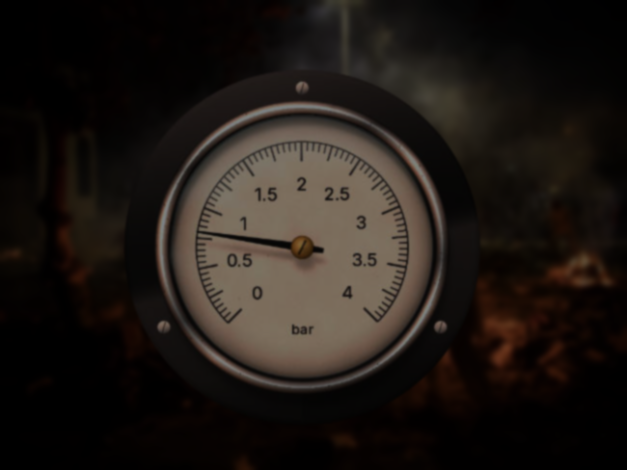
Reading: 0.8 bar
